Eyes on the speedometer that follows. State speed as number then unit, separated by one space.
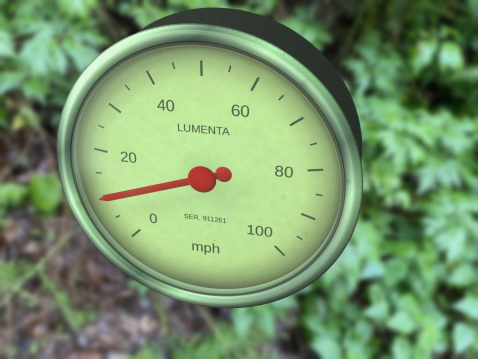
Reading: 10 mph
